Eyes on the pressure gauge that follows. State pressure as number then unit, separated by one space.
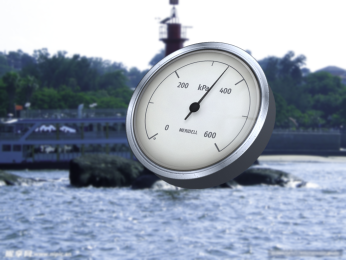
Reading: 350 kPa
